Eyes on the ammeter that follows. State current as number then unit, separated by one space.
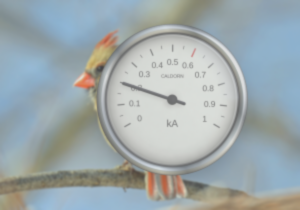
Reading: 0.2 kA
